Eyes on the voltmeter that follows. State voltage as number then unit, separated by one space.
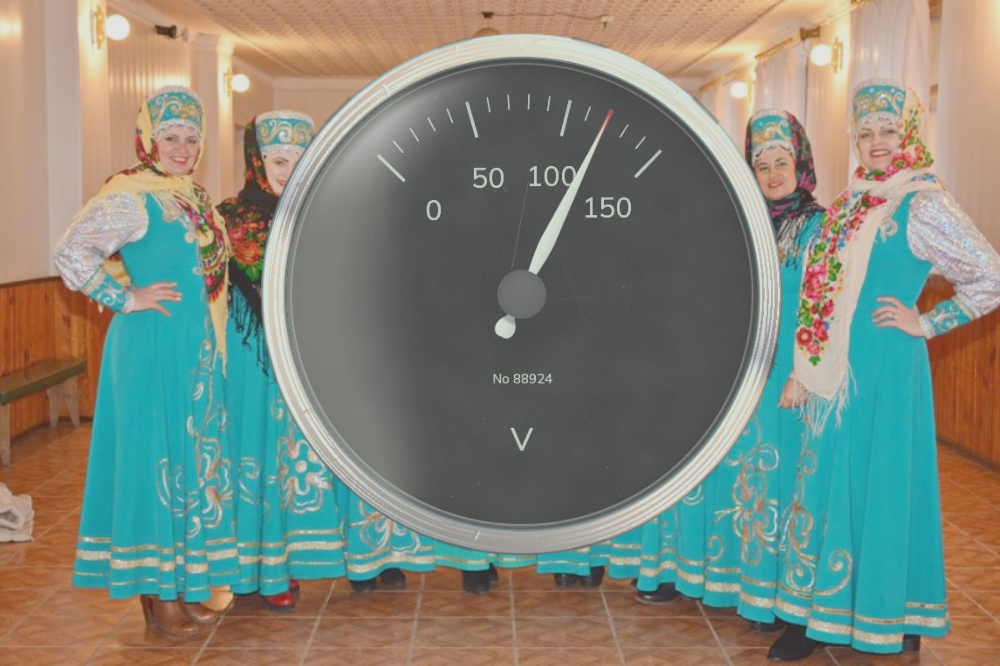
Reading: 120 V
